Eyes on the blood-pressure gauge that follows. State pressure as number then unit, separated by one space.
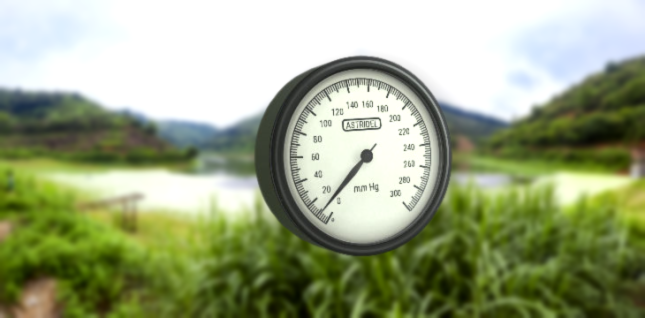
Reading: 10 mmHg
